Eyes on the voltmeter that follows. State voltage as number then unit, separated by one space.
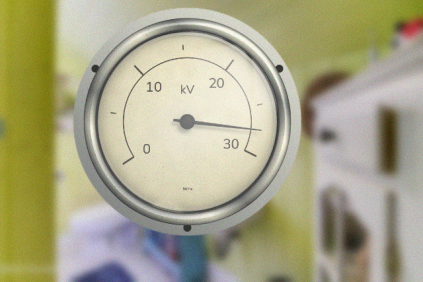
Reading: 27.5 kV
